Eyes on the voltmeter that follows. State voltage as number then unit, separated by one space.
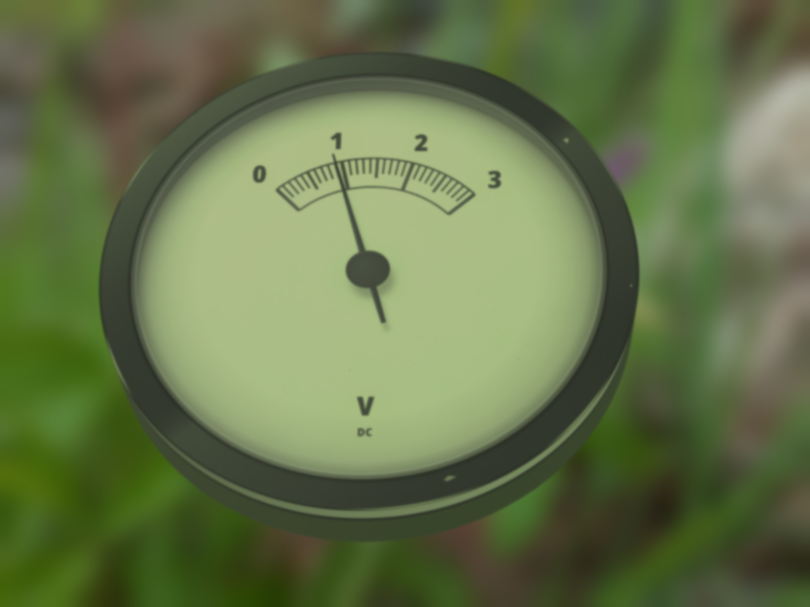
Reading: 0.9 V
